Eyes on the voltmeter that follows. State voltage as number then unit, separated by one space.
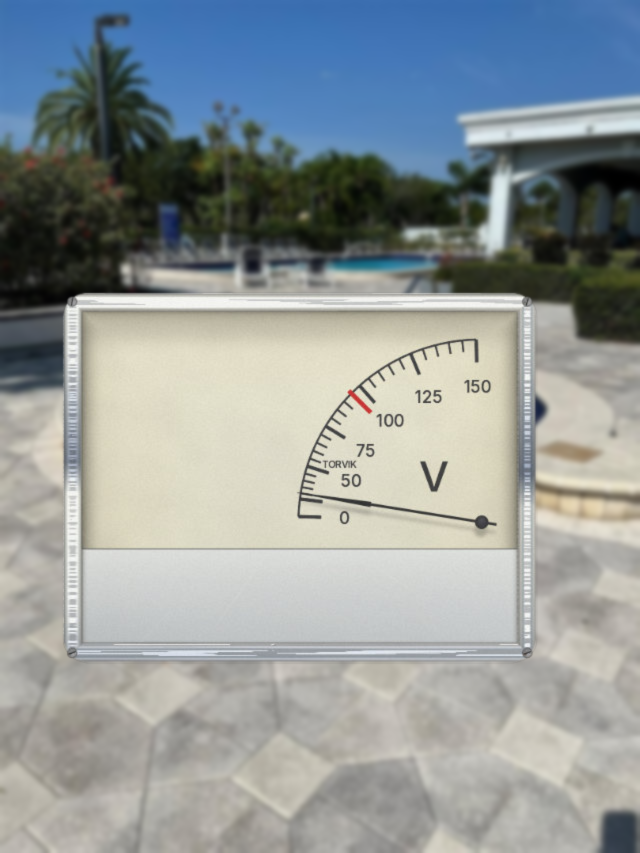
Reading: 30 V
